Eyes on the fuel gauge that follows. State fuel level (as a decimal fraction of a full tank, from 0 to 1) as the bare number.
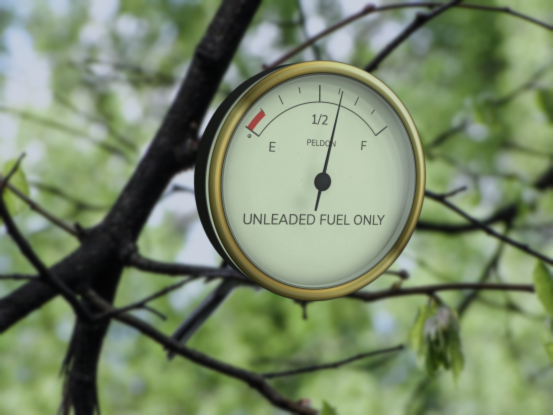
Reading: 0.625
